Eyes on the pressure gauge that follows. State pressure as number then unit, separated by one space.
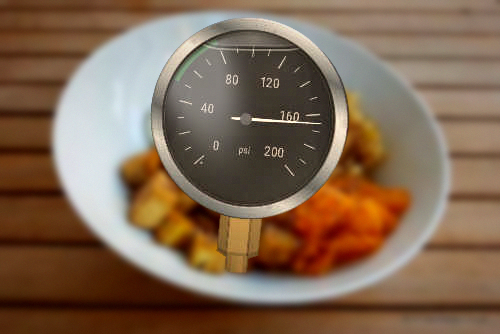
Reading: 165 psi
